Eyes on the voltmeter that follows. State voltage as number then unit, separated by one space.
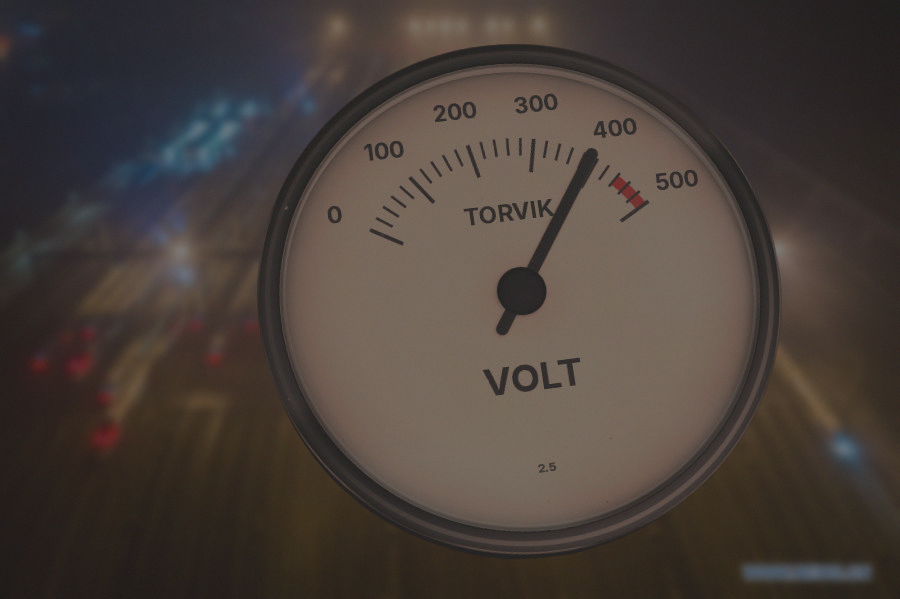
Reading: 390 V
